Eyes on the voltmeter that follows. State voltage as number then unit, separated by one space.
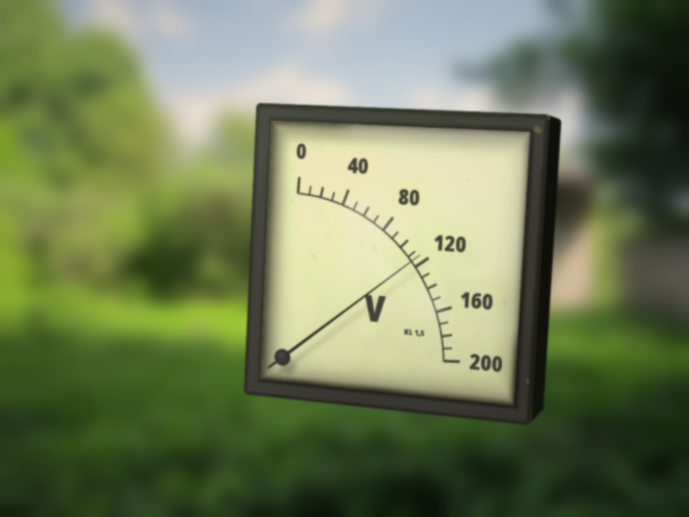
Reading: 115 V
